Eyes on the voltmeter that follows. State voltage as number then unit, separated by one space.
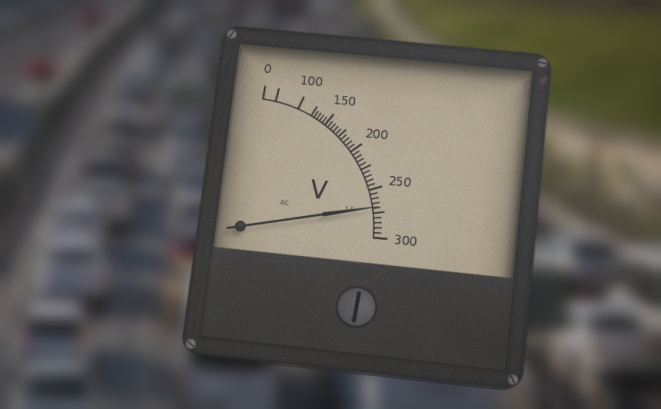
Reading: 270 V
